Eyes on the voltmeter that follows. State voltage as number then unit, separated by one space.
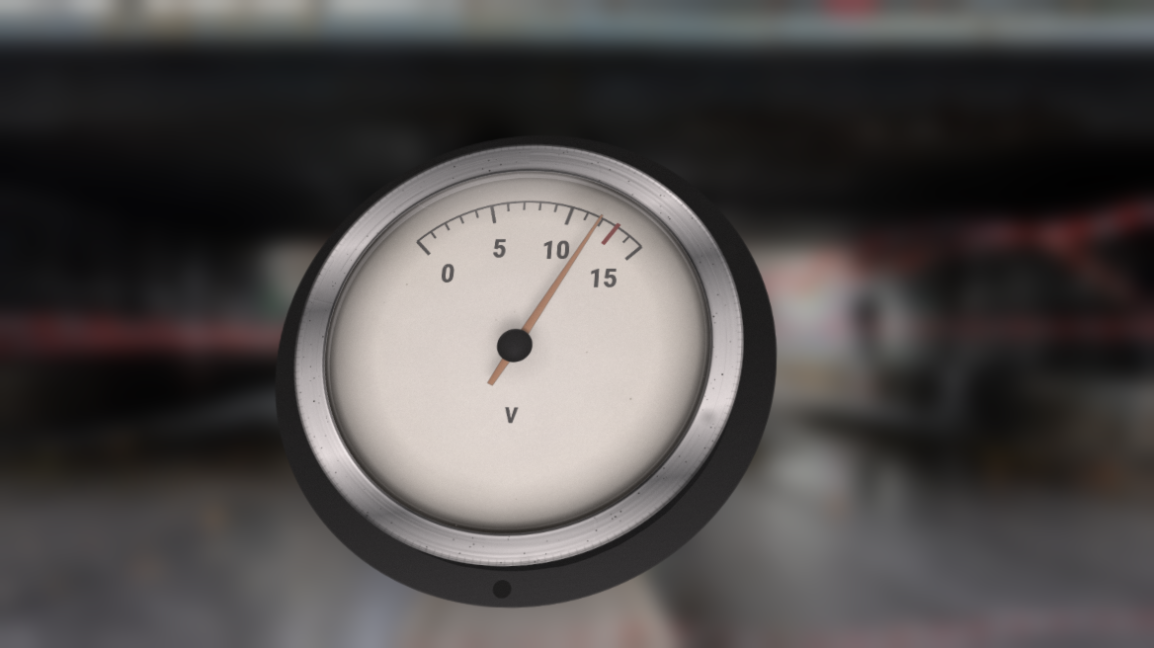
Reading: 12 V
